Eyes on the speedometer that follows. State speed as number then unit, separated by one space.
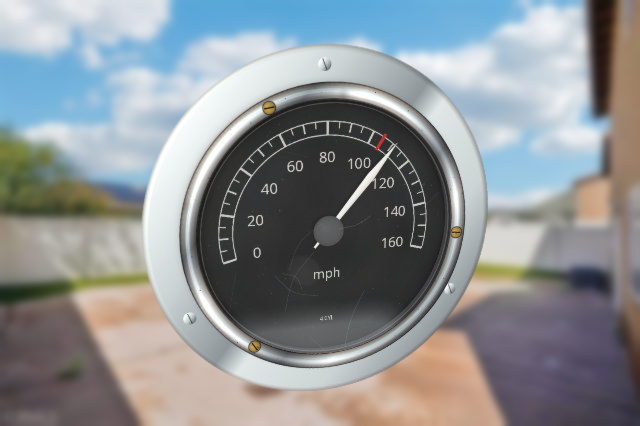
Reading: 110 mph
